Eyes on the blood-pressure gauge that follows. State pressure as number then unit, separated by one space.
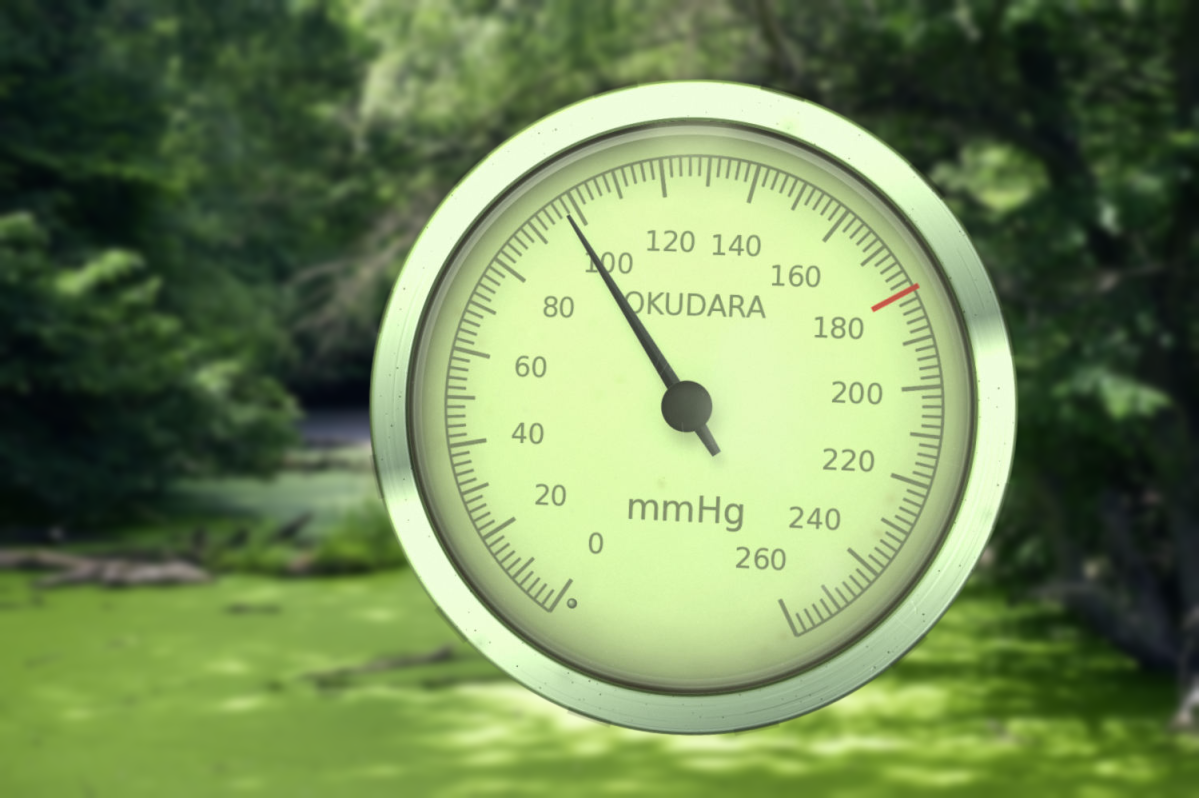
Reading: 98 mmHg
